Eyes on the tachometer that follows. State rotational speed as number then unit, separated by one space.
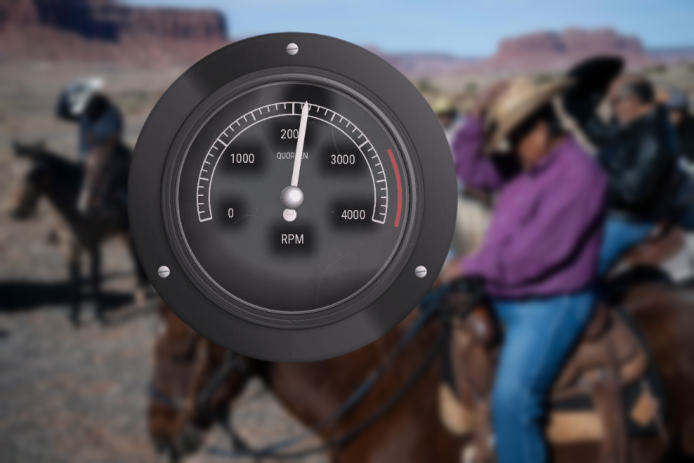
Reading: 2150 rpm
